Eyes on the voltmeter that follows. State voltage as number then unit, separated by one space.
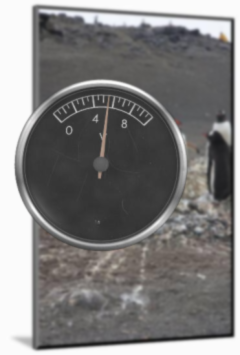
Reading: 5.5 V
